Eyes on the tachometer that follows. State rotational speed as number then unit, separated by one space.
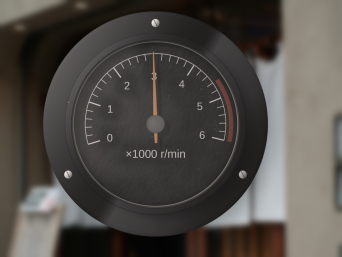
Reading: 3000 rpm
